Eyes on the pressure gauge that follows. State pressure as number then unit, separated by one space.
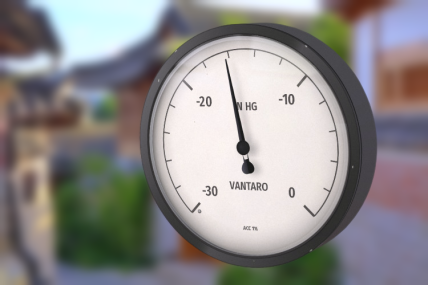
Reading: -16 inHg
